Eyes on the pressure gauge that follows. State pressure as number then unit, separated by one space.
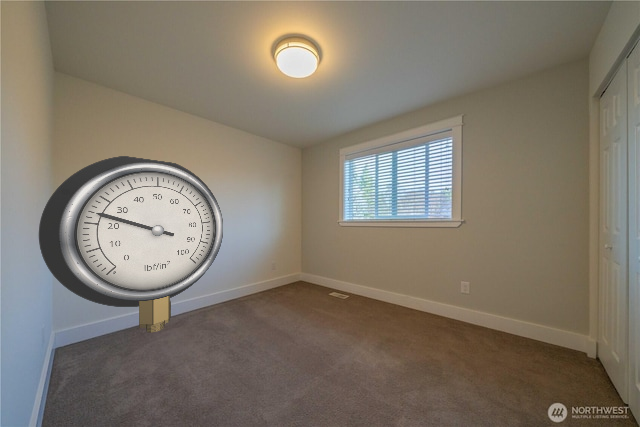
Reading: 24 psi
